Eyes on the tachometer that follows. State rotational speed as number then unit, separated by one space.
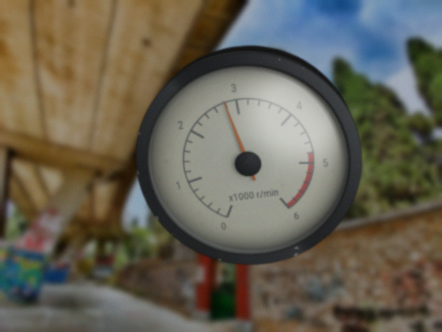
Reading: 2800 rpm
